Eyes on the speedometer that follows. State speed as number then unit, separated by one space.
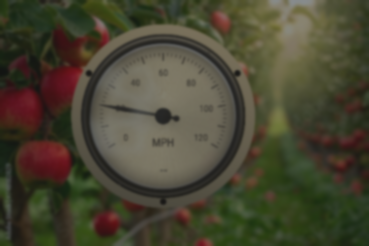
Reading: 20 mph
